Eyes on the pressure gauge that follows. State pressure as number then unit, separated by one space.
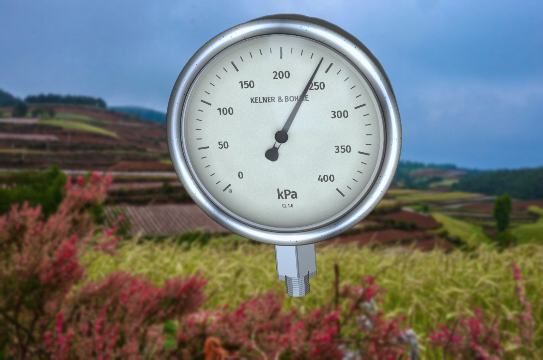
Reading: 240 kPa
